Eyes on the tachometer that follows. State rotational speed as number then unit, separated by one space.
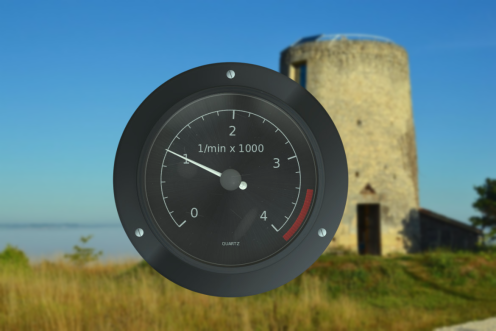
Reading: 1000 rpm
